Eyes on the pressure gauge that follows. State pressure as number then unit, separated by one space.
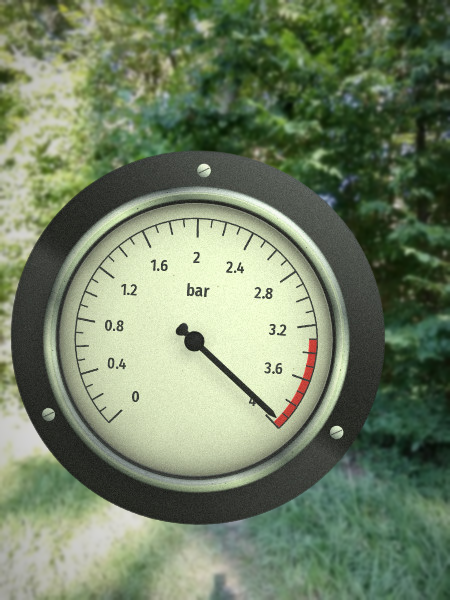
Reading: 3.95 bar
